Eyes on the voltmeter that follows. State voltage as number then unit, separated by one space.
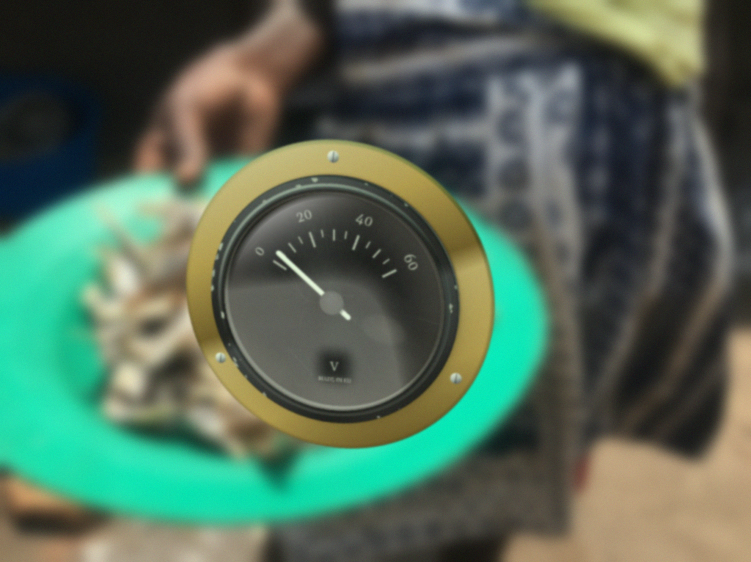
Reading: 5 V
